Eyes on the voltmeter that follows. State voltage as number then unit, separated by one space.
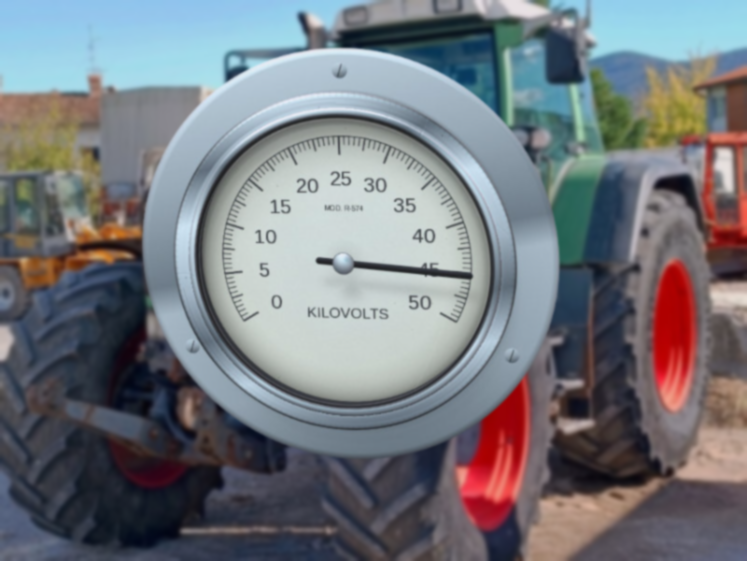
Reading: 45 kV
